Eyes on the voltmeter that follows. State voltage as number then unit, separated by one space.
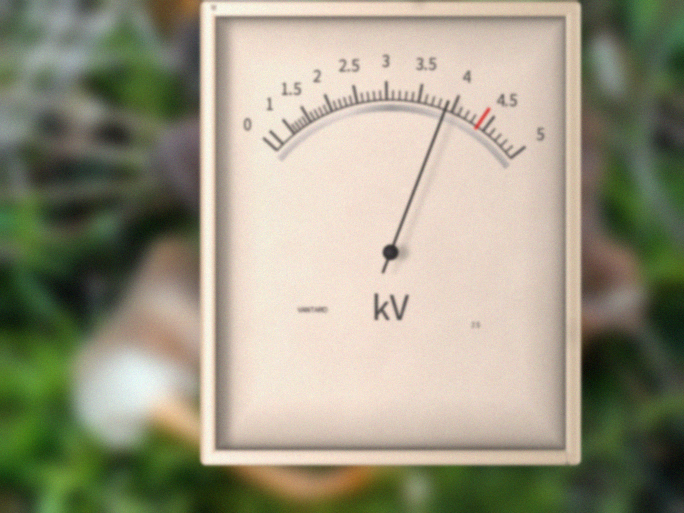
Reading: 3.9 kV
